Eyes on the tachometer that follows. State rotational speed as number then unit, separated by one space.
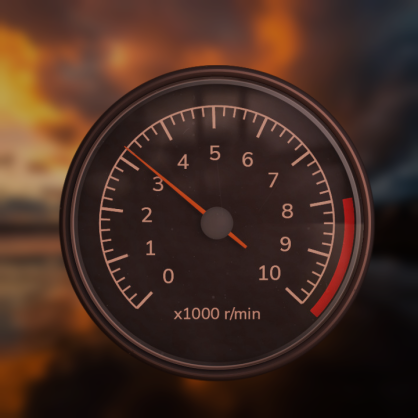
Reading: 3200 rpm
